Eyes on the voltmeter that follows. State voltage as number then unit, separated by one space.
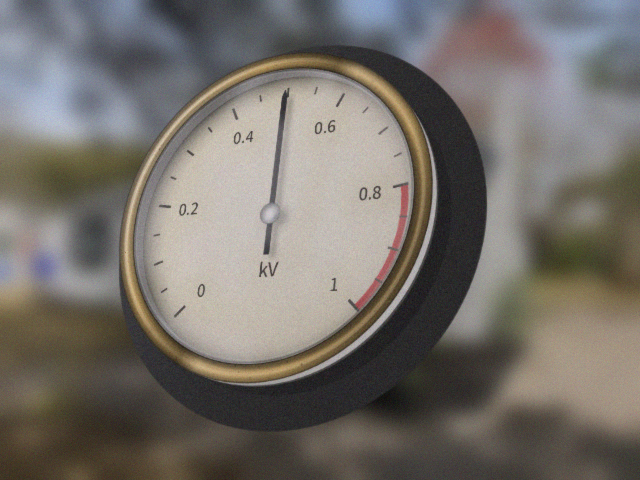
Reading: 0.5 kV
